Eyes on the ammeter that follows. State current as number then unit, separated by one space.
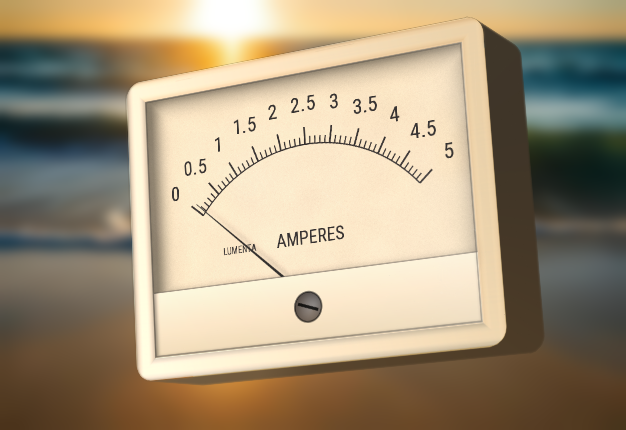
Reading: 0.1 A
